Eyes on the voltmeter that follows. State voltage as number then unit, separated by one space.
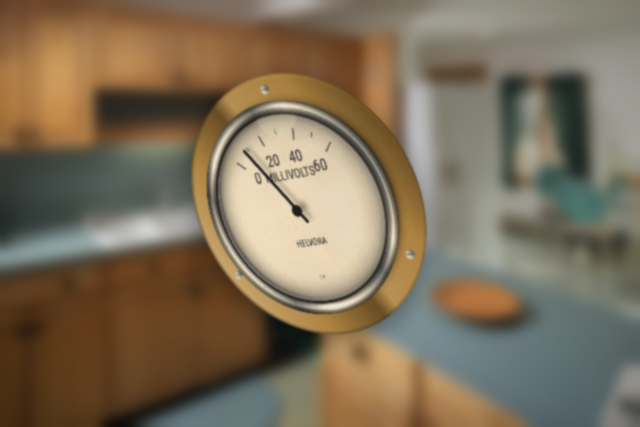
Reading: 10 mV
